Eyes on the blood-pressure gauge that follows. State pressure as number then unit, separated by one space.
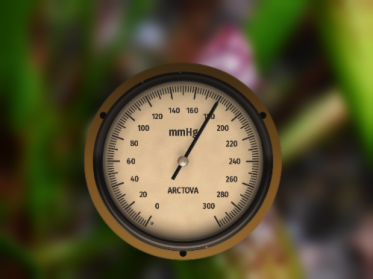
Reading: 180 mmHg
